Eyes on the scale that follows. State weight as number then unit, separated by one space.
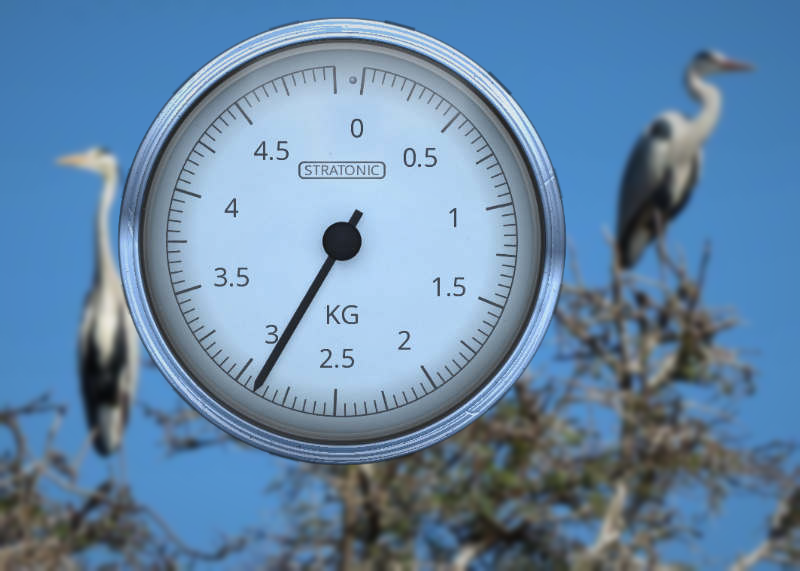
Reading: 2.9 kg
